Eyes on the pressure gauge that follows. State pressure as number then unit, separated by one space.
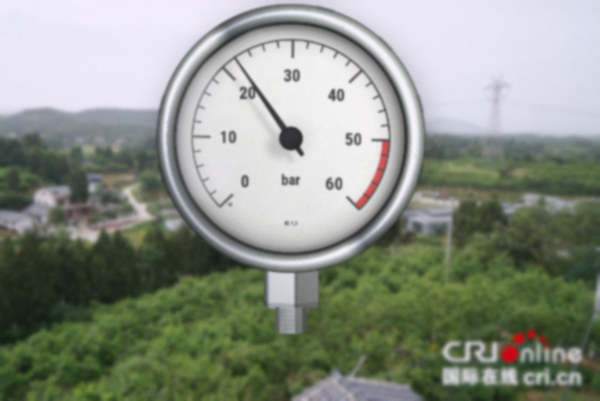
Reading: 22 bar
